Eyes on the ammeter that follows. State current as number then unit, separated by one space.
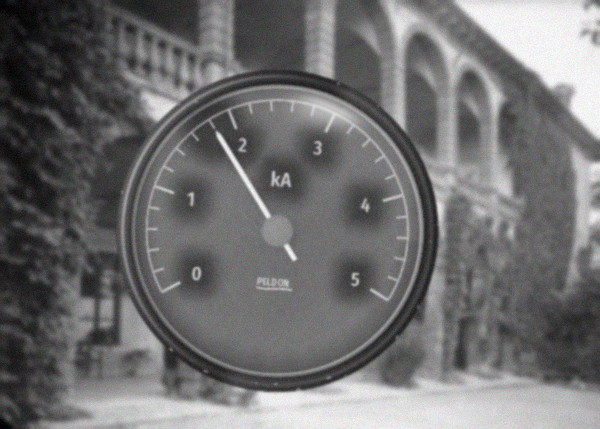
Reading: 1.8 kA
